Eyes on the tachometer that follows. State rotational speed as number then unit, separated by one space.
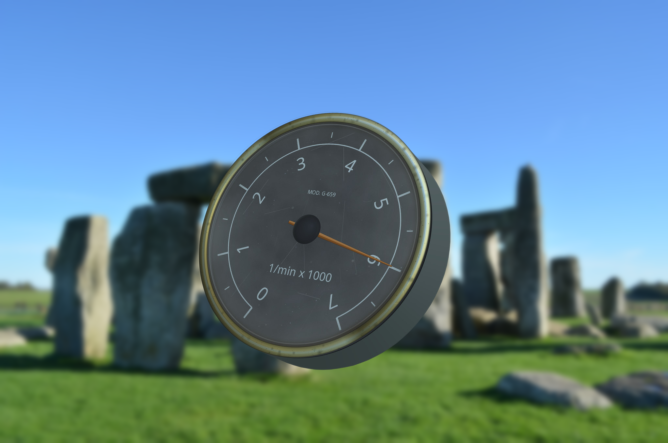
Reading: 6000 rpm
